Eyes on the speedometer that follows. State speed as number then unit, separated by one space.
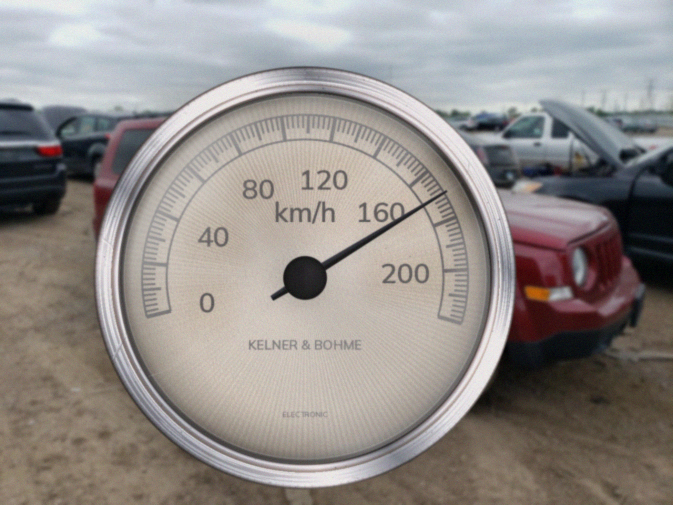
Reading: 170 km/h
